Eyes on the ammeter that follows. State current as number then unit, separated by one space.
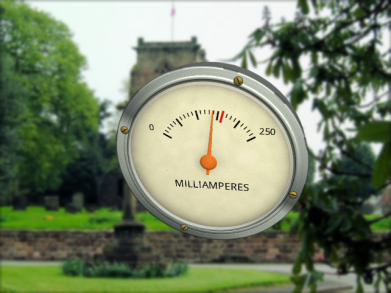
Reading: 140 mA
